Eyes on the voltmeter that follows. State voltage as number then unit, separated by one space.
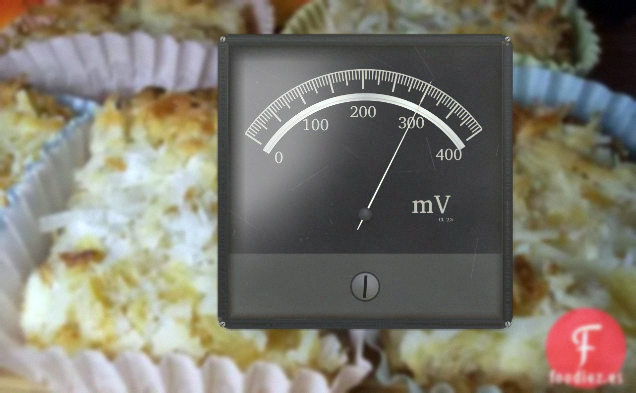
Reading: 300 mV
